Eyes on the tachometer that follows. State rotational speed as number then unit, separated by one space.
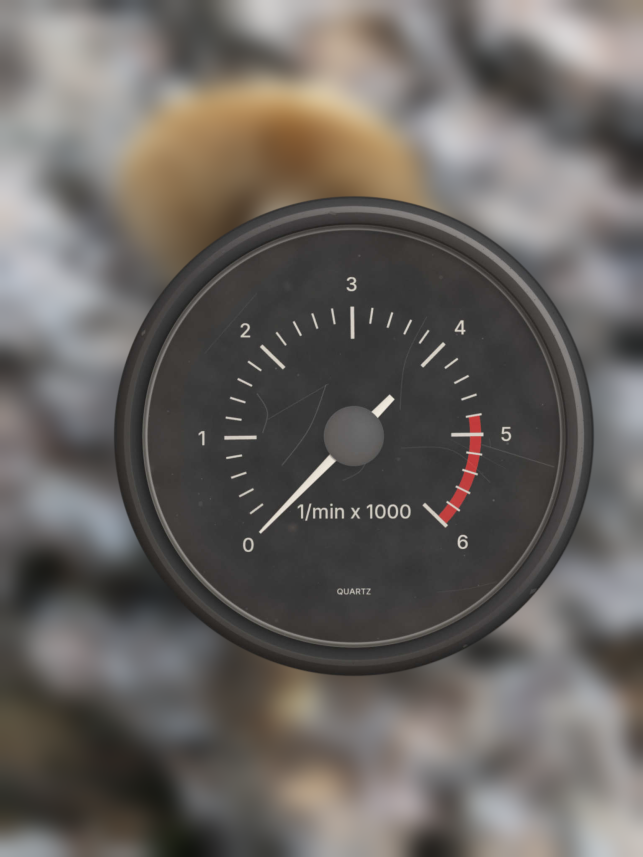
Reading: 0 rpm
